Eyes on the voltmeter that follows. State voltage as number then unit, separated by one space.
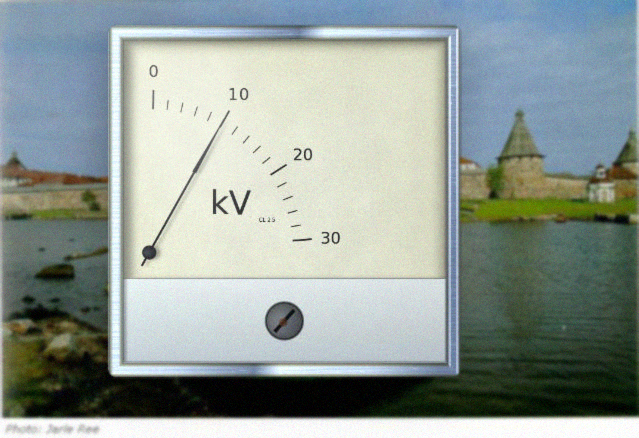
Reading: 10 kV
